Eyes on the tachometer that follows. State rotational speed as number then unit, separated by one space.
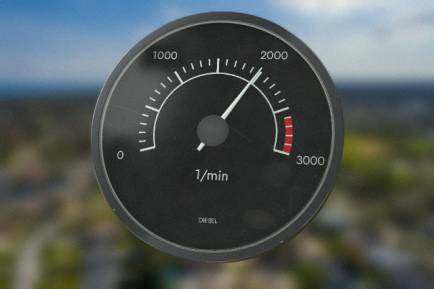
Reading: 2000 rpm
